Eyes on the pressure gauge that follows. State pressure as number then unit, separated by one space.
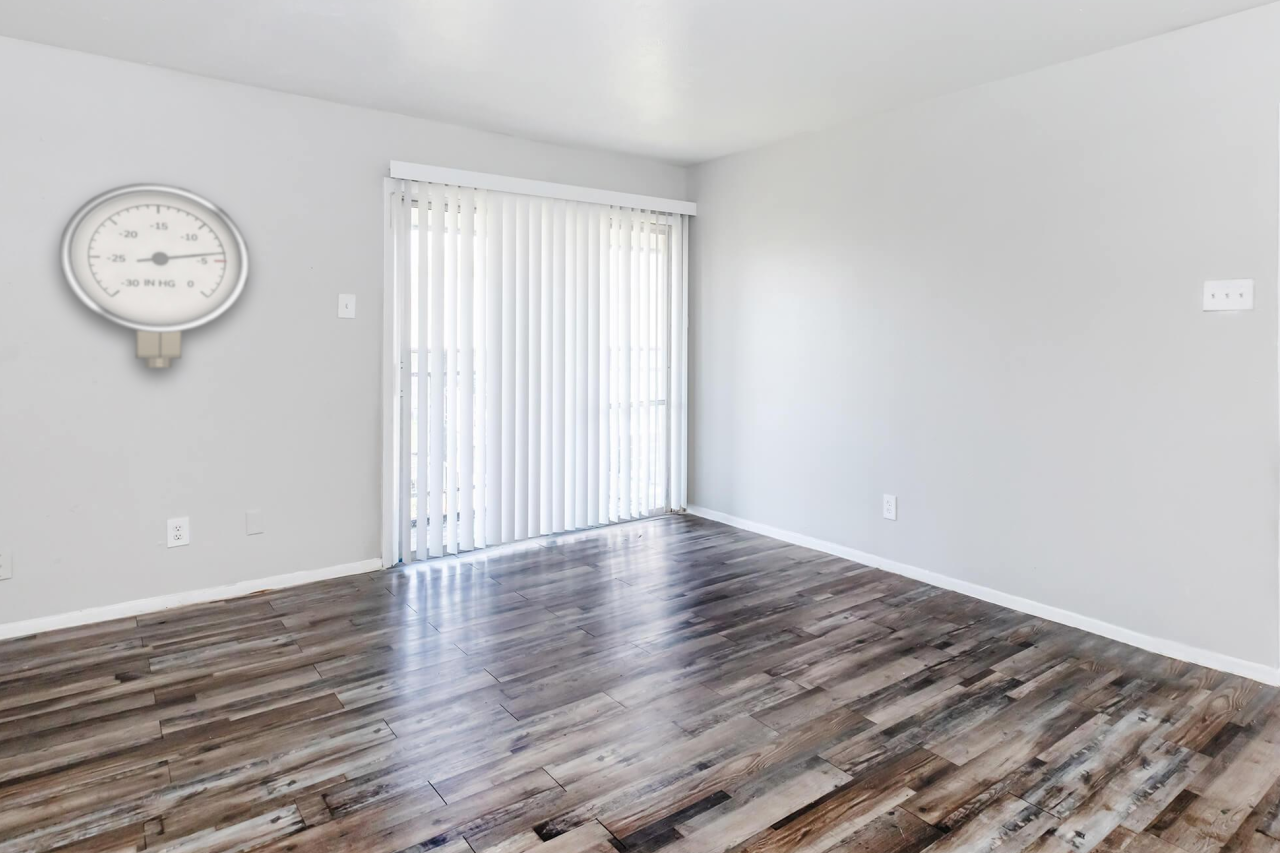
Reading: -6 inHg
